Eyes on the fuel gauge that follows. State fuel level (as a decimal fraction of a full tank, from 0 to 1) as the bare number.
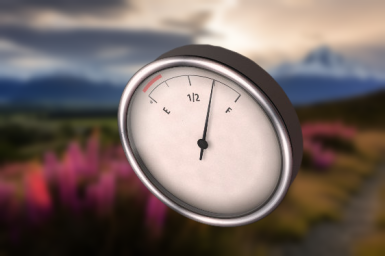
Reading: 0.75
